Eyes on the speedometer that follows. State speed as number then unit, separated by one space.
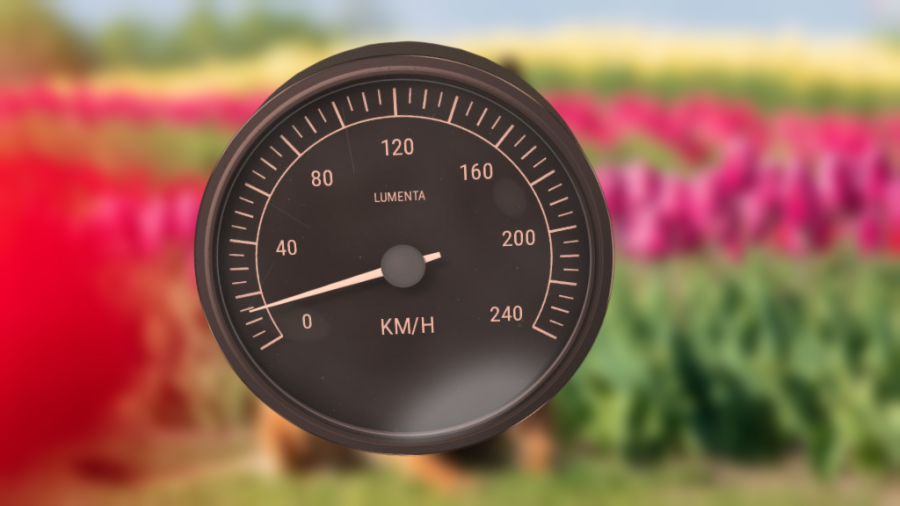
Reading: 15 km/h
